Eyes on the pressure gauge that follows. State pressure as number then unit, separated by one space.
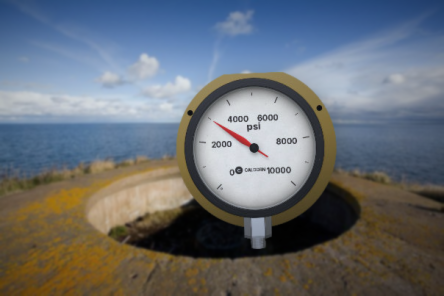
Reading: 3000 psi
